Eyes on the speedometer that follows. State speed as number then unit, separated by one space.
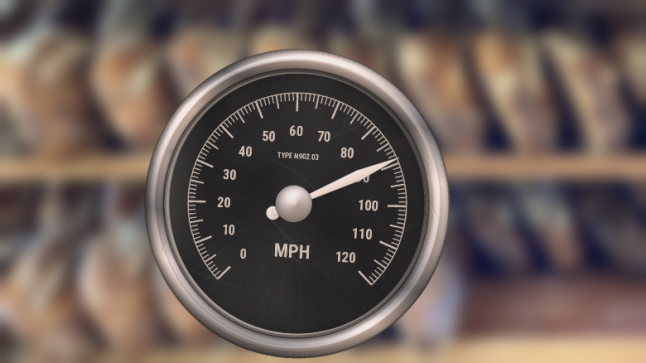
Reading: 89 mph
